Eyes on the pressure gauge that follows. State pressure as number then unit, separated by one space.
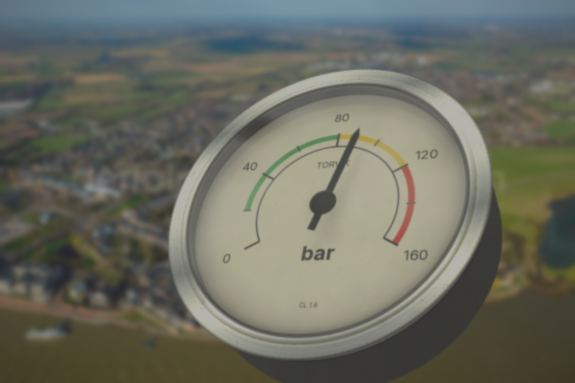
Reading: 90 bar
